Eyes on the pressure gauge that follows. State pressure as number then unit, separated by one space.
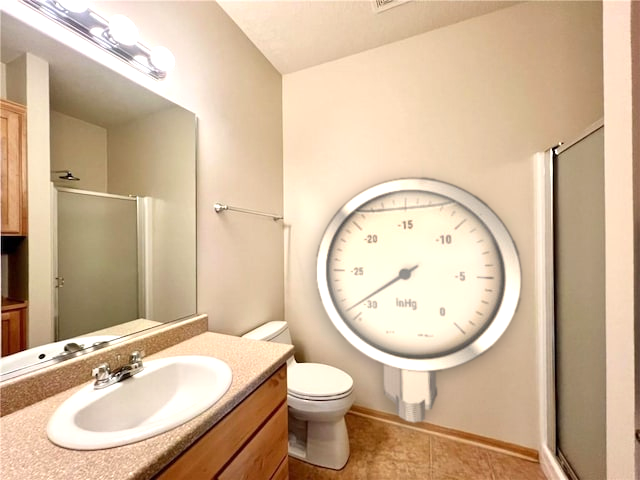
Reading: -29 inHg
